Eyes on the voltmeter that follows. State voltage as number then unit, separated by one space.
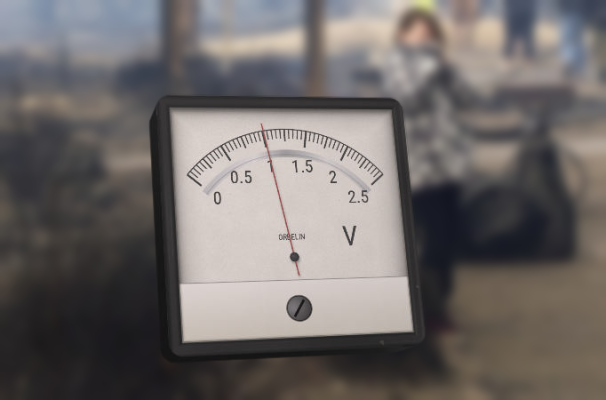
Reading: 1 V
